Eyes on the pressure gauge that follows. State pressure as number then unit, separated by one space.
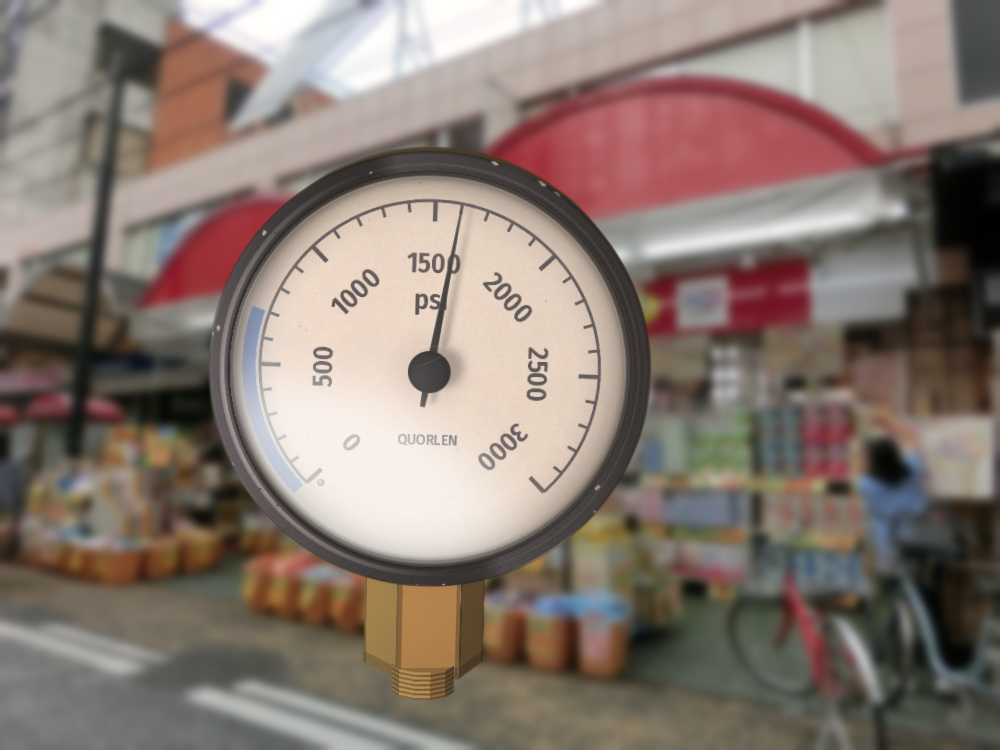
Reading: 1600 psi
